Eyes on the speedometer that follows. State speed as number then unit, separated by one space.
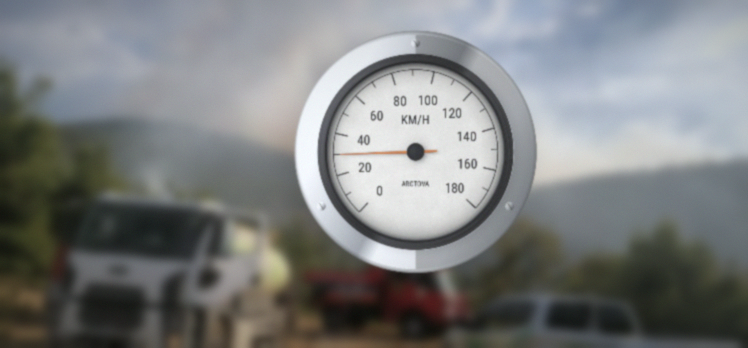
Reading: 30 km/h
